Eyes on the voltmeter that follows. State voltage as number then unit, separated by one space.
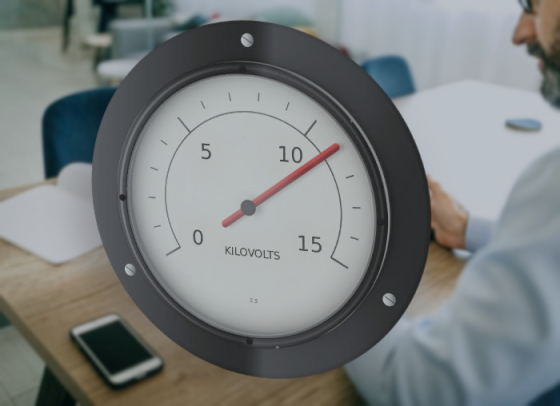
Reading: 11 kV
